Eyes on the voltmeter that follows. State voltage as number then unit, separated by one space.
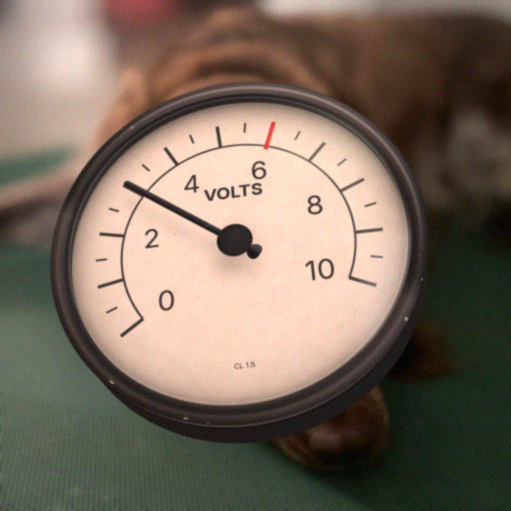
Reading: 3 V
